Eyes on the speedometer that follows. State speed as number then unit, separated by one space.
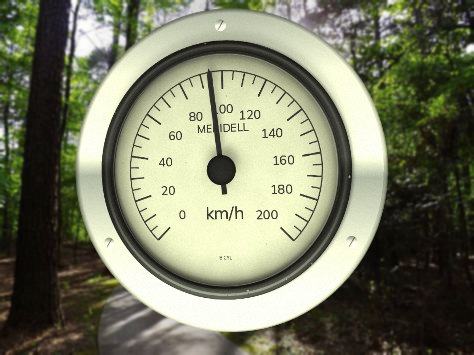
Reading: 95 km/h
